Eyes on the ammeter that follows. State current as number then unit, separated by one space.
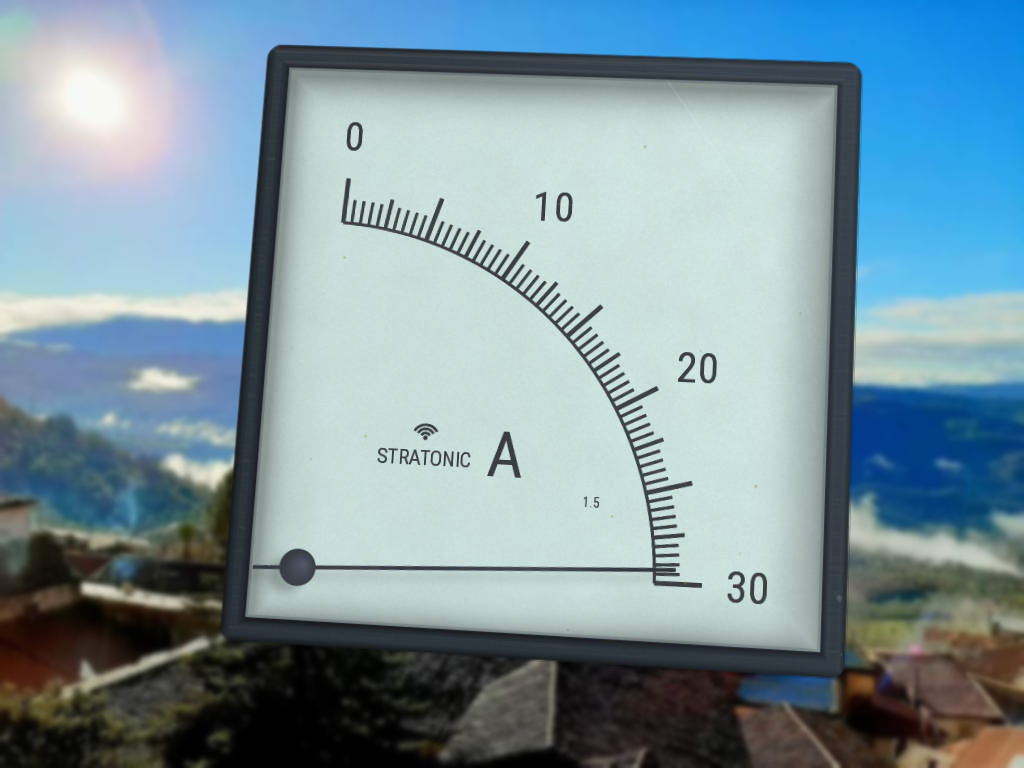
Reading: 29.25 A
